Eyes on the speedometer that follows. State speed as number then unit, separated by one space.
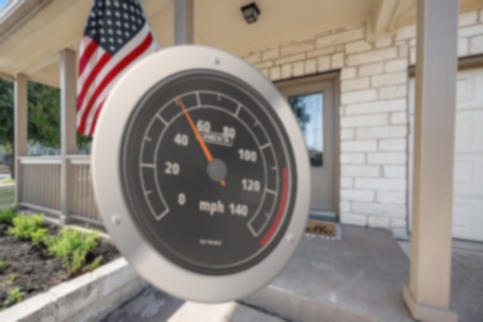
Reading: 50 mph
